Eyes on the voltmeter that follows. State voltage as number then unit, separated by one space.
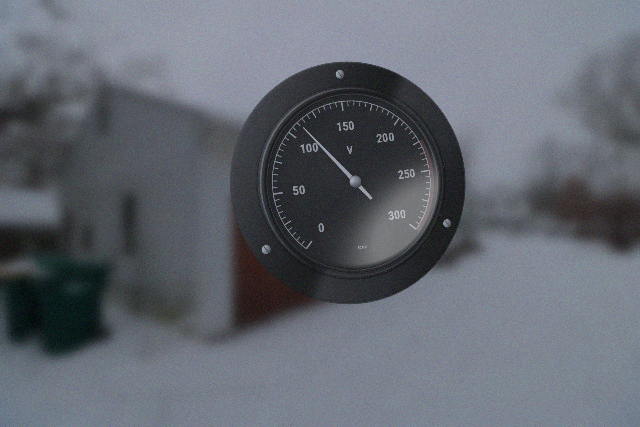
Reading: 110 V
